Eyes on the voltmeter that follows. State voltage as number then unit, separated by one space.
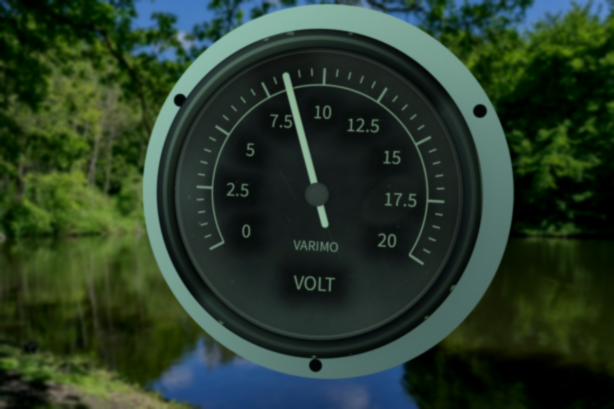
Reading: 8.5 V
